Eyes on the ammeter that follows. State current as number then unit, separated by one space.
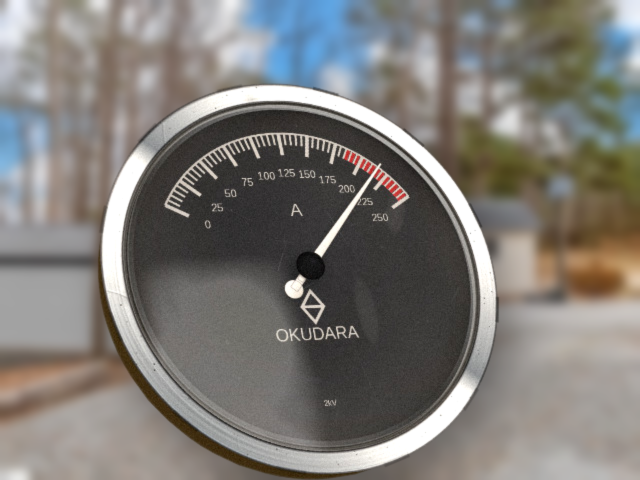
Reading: 215 A
